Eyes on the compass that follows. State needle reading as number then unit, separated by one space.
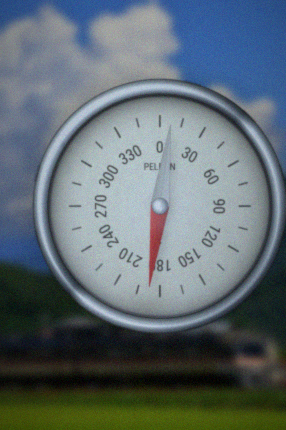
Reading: 187.5 °
